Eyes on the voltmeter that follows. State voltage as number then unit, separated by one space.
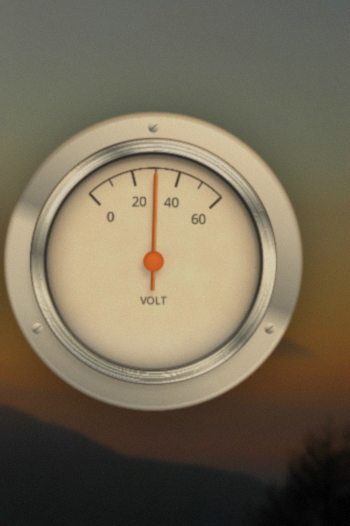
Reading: 30 V
